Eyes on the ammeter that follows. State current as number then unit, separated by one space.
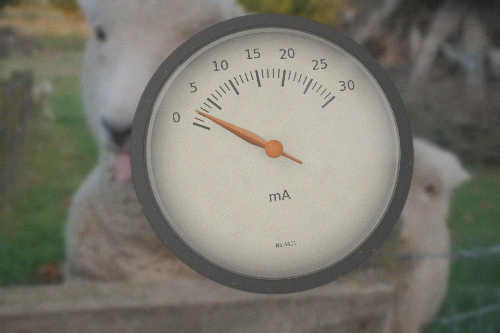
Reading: 2 mA
